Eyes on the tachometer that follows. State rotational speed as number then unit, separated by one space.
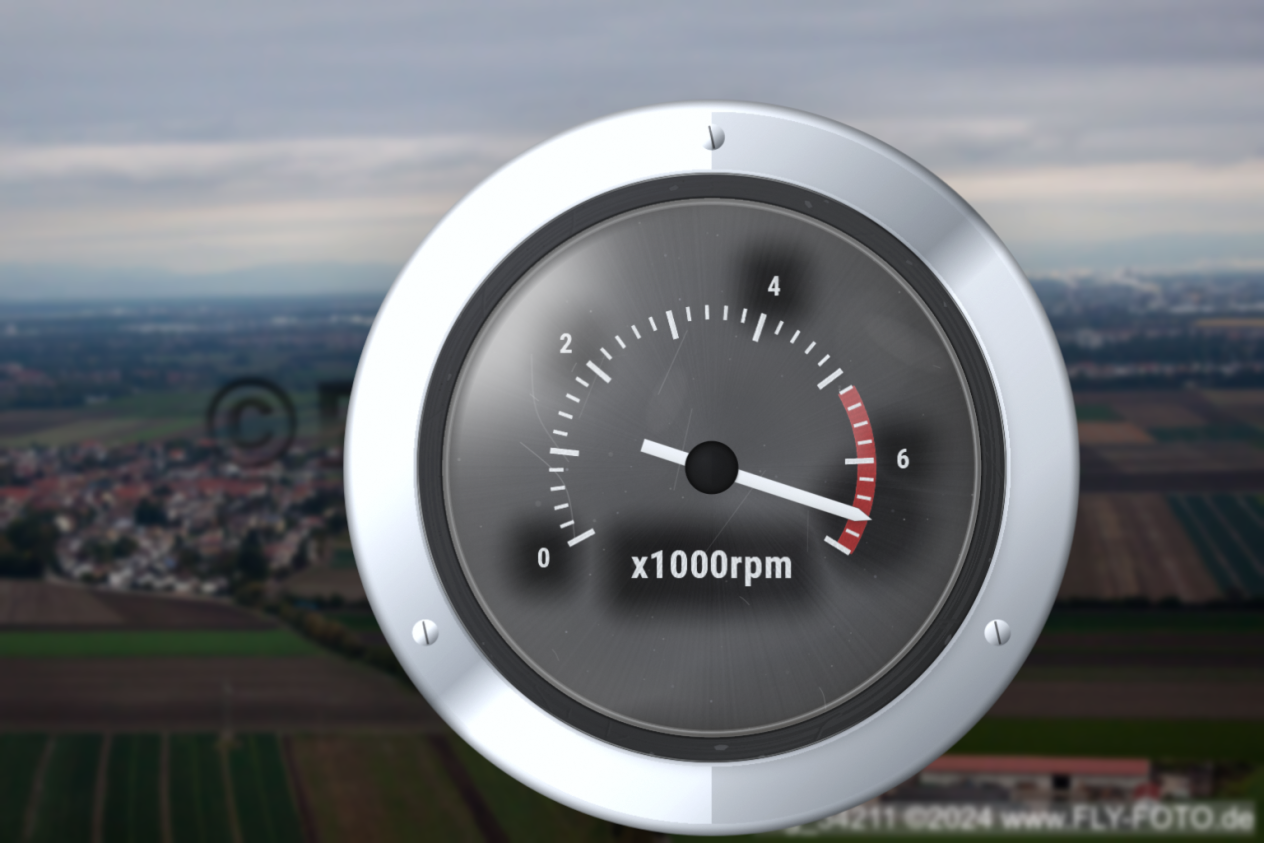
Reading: 6600 rpm
